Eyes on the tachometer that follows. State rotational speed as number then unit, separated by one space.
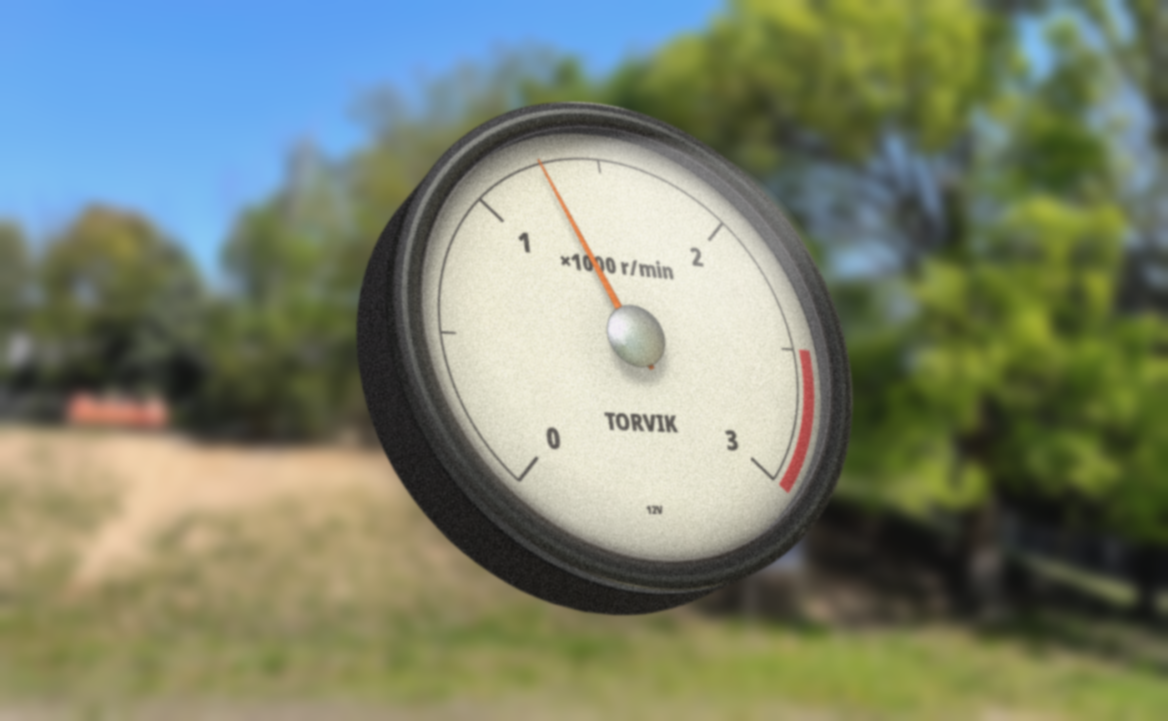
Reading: 1250 rpm
